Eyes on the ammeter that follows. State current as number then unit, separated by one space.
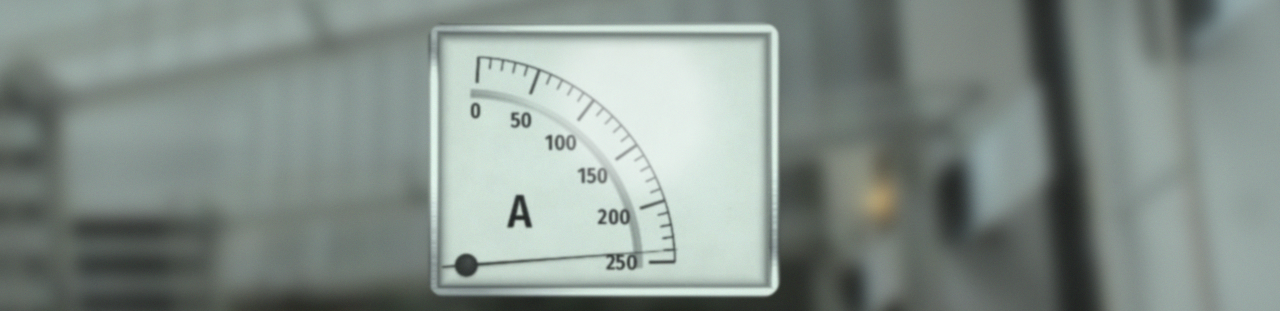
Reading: 240 A
